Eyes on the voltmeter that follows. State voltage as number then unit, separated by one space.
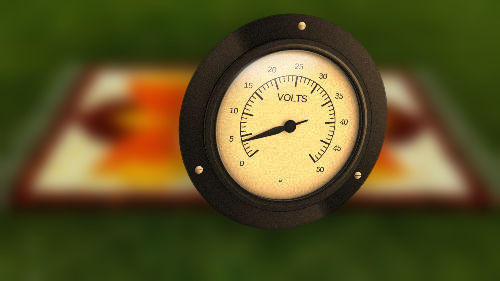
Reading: 4 V
